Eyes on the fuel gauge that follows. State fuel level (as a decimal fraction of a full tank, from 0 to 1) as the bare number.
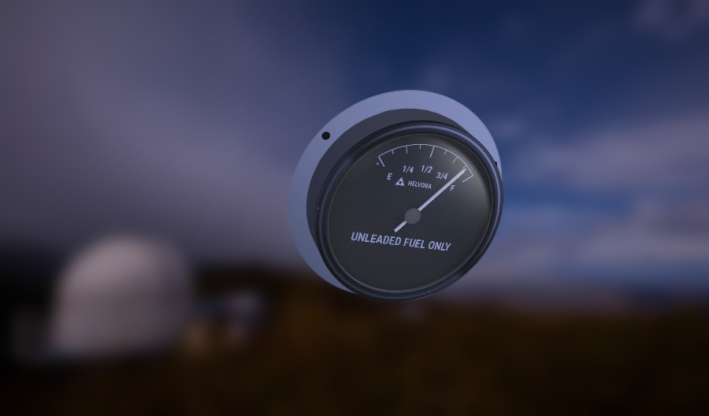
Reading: 0.875
